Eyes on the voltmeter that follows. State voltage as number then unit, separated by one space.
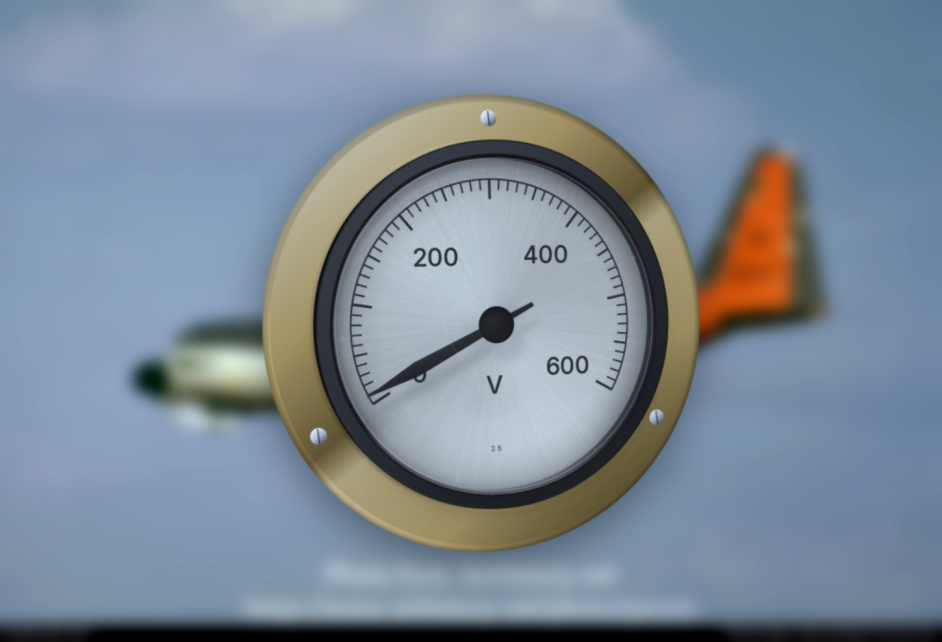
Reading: 10 V
